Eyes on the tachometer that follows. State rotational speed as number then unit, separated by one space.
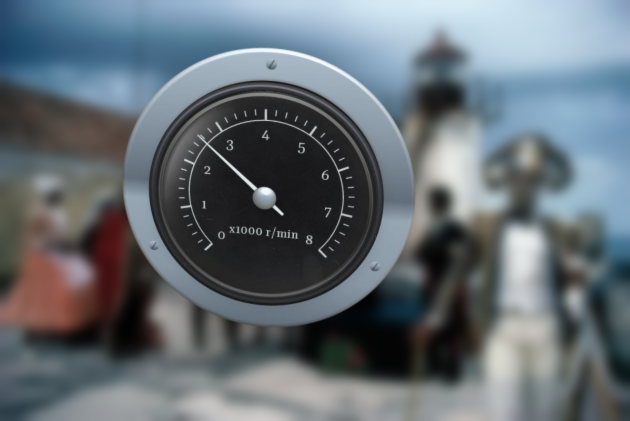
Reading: 2600 rpm
